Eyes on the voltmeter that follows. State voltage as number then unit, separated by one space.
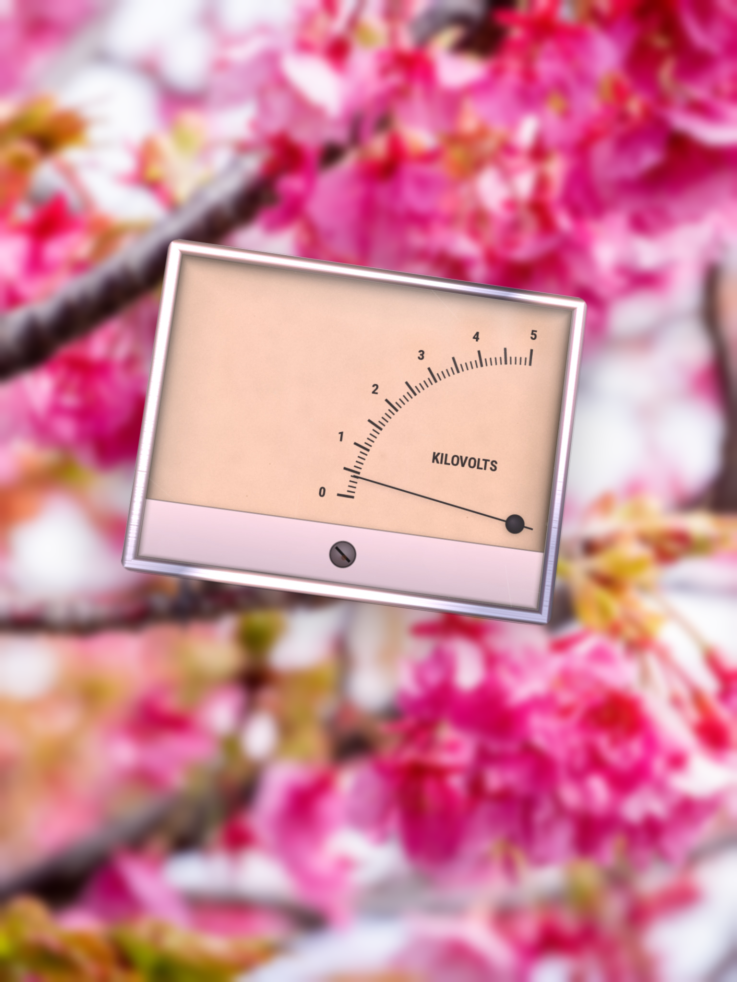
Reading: 0.4 kV
